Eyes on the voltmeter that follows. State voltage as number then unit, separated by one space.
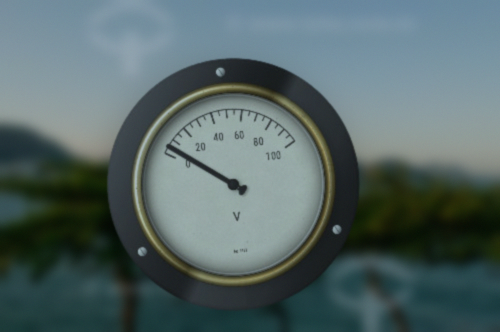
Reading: 5 V
